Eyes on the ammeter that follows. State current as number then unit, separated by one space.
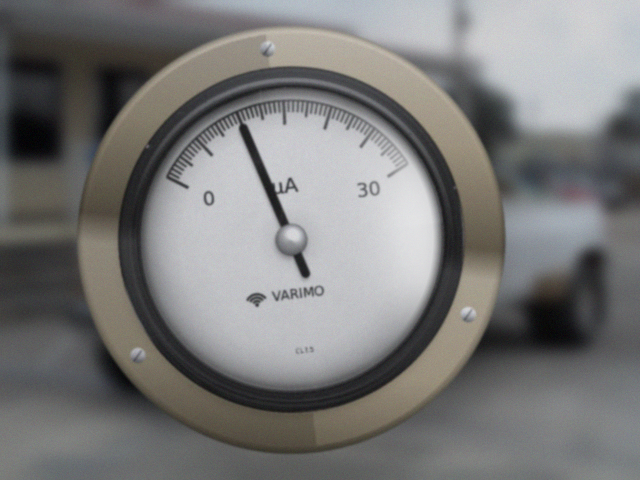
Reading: 10 µA
